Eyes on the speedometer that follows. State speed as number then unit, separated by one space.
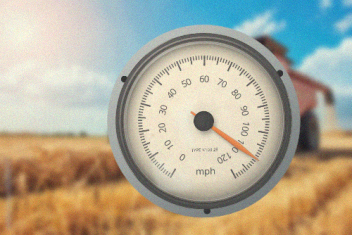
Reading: 110 mph
